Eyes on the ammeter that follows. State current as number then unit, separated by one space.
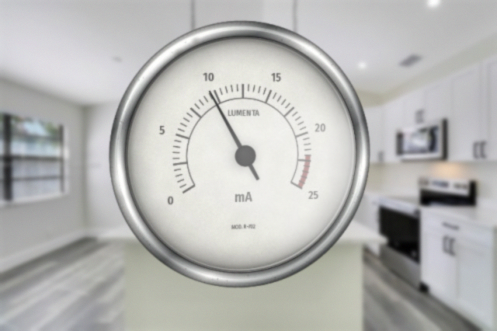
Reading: 9.5 mA
